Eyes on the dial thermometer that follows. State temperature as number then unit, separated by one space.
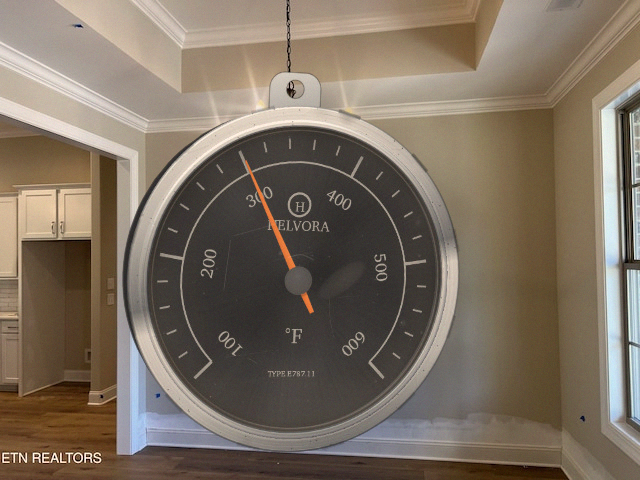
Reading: 300 °F
